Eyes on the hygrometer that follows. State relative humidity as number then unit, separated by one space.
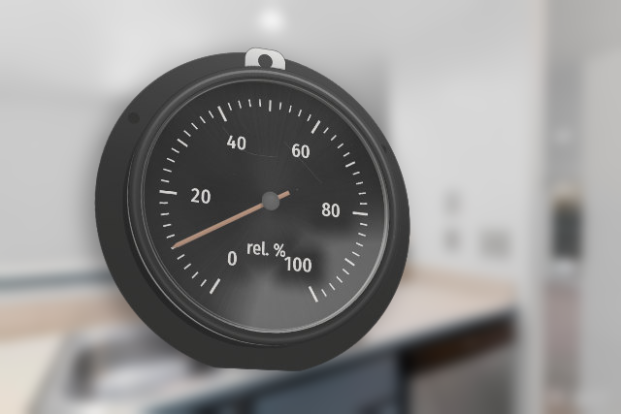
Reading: 10 %
